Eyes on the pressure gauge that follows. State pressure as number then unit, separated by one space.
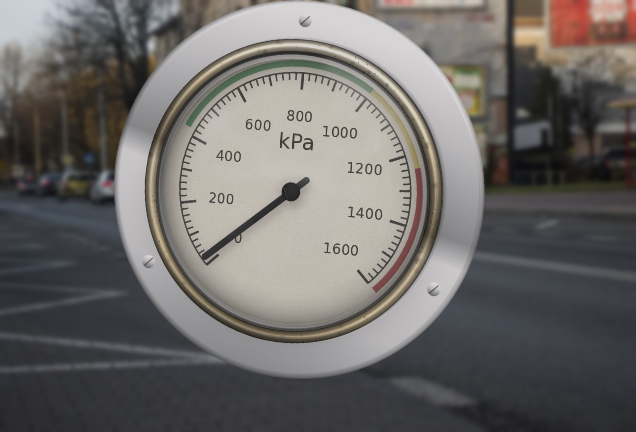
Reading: 20 kPa
